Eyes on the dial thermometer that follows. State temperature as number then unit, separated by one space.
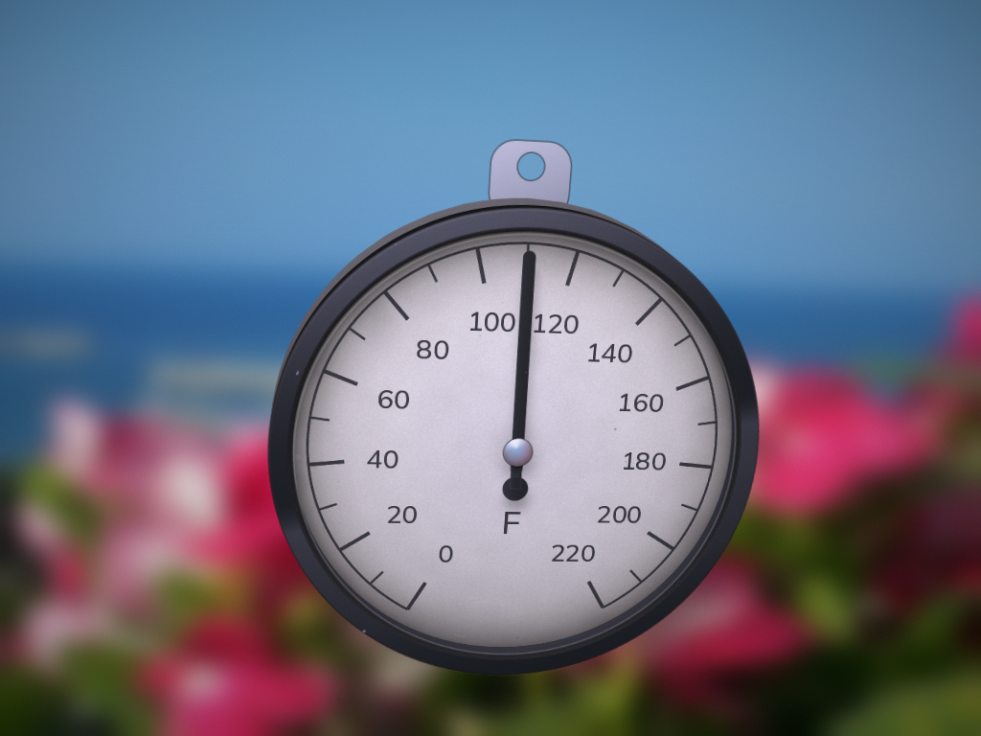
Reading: 110 °F
